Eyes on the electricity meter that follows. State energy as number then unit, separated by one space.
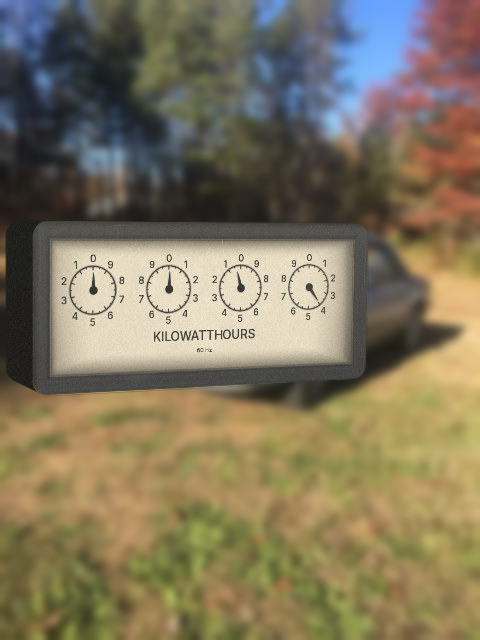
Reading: 4 kWh
